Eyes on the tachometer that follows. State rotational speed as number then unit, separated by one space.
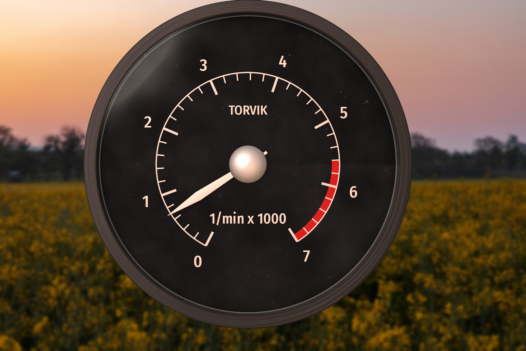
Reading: 700 rpm
